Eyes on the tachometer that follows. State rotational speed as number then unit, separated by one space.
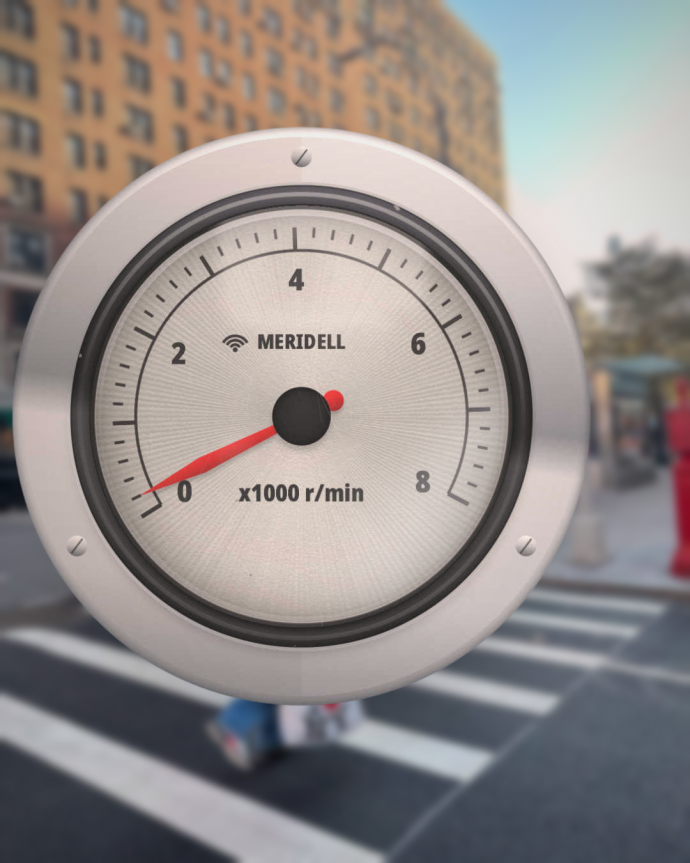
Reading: 200 rpm
